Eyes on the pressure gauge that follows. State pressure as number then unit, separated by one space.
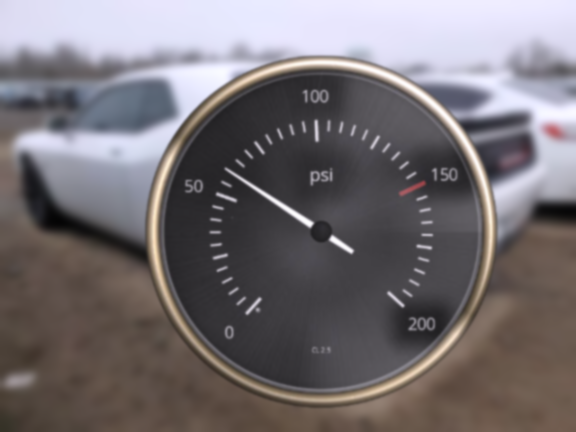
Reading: 60 psi
